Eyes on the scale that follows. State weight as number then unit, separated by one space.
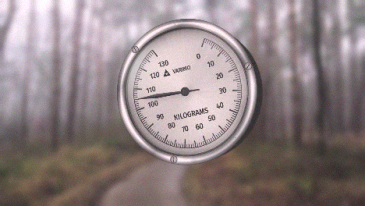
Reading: 105 kg
